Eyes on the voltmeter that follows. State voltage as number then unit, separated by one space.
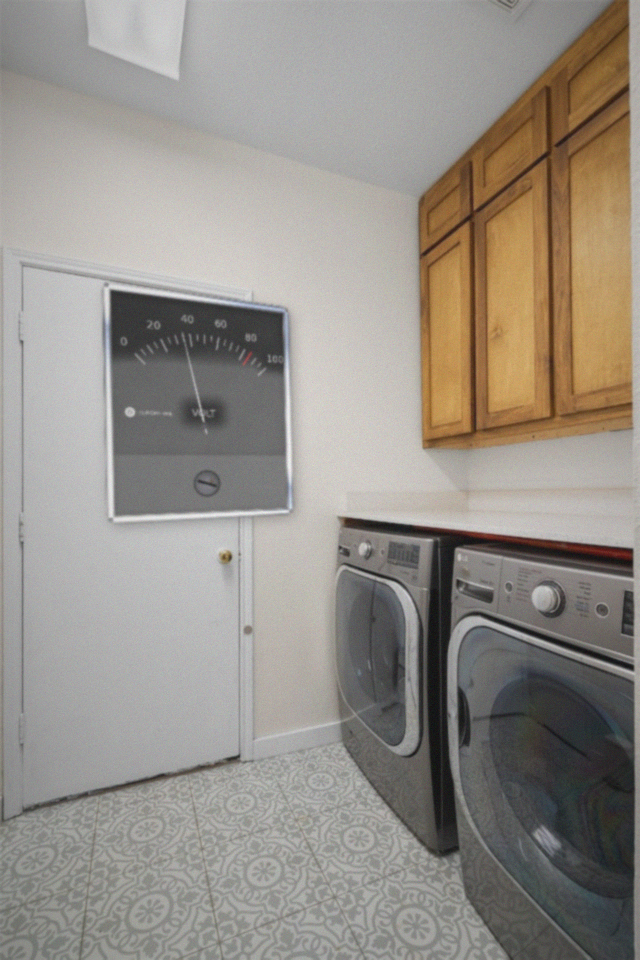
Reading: 35 V
